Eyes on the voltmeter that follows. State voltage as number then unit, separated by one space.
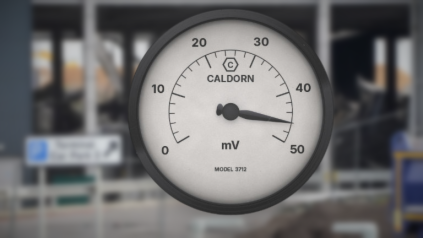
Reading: 46 mV
